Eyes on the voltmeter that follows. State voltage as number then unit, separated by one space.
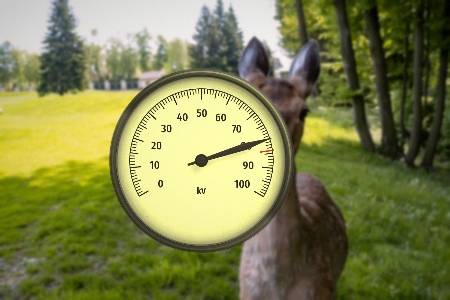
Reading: 80 kV
